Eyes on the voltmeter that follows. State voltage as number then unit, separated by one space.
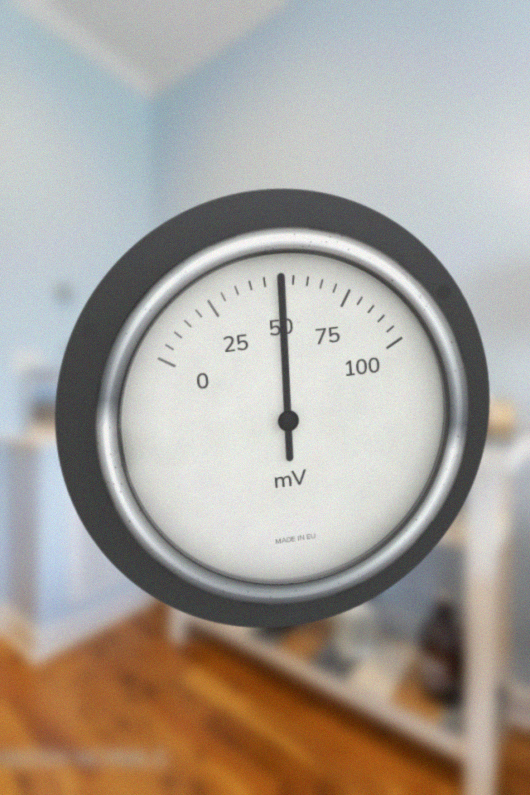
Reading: 50 mV
